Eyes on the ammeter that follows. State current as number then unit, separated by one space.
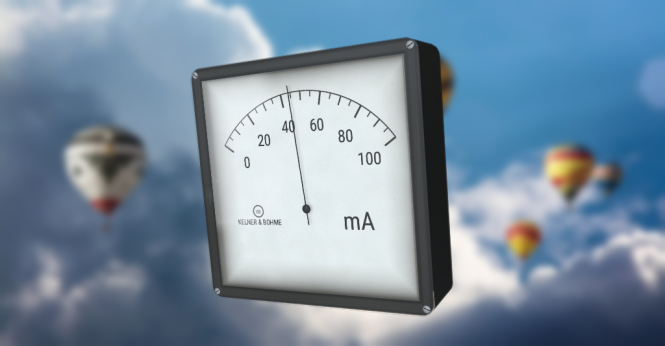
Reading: 45 mA
